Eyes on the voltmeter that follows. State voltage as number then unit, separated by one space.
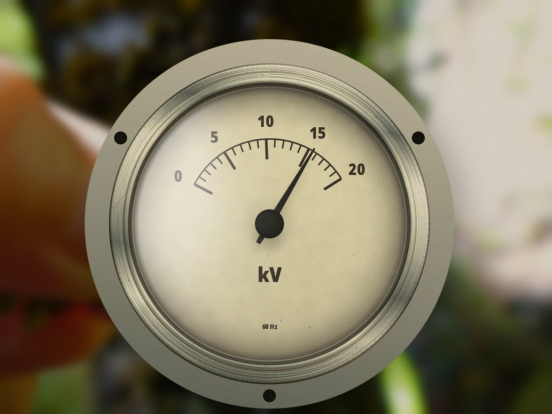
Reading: 15.5 kV
